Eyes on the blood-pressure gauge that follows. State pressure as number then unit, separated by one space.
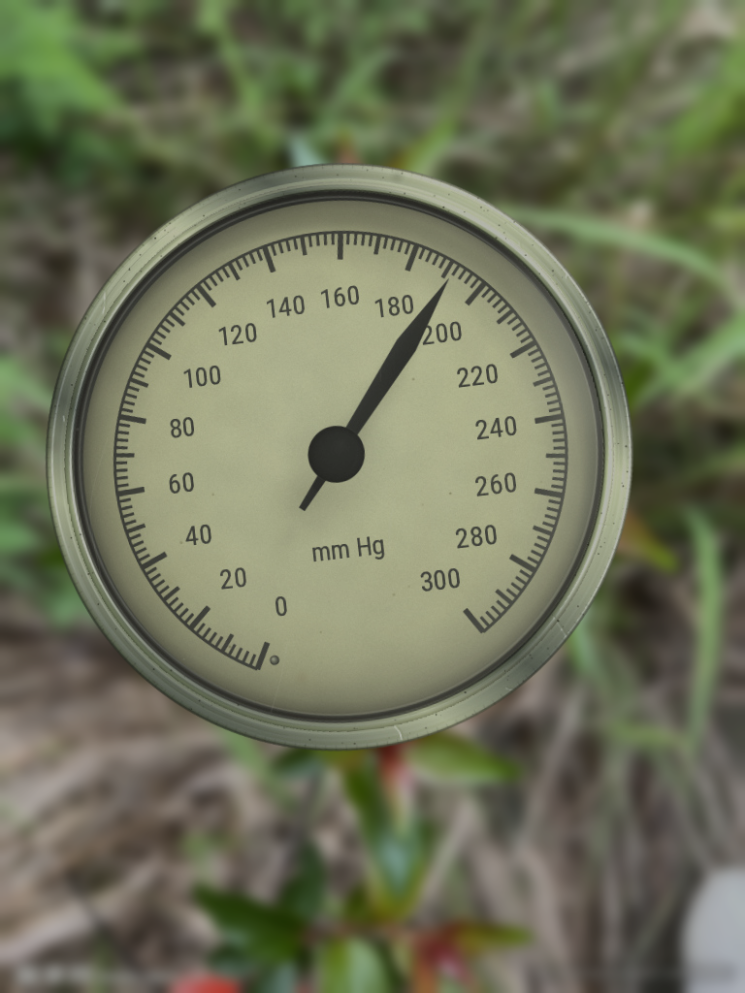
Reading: 192 mmHg
